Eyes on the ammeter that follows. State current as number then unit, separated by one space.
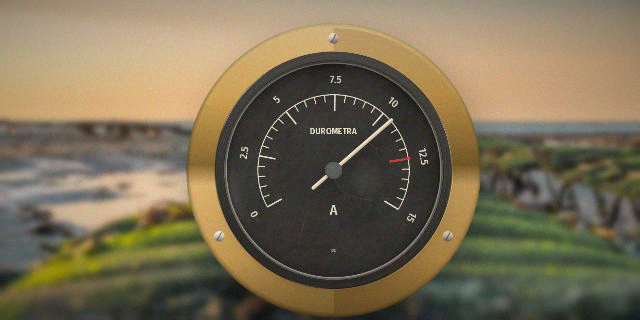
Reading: 10.5 A
